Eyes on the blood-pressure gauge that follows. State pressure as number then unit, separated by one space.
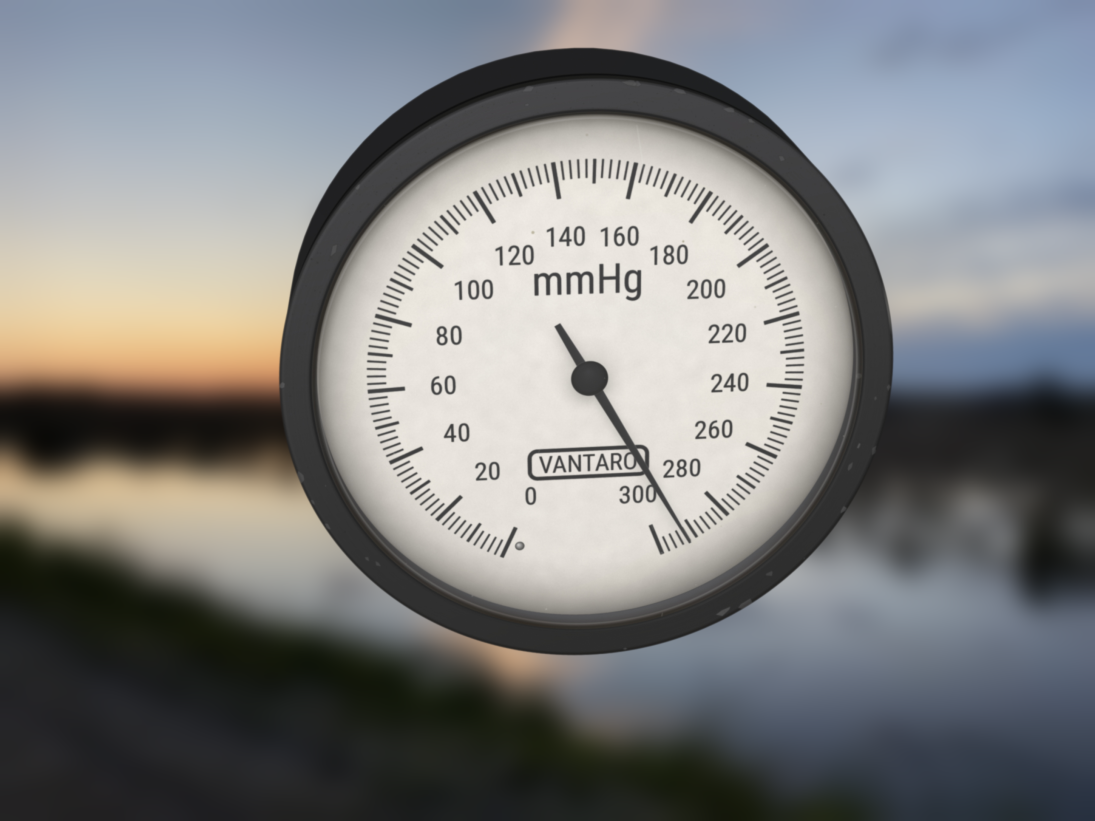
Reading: 292 mmHg
